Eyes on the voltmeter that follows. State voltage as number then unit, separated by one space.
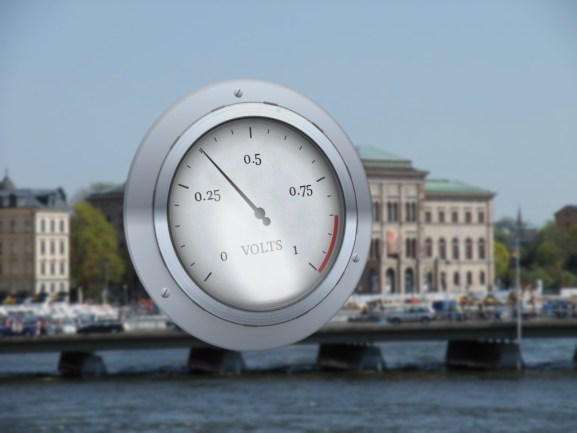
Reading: 0.35 V
